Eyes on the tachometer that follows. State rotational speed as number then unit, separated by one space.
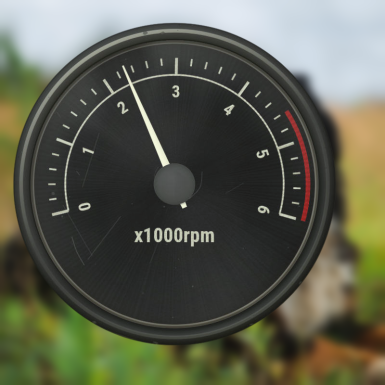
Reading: 2300 rpm
